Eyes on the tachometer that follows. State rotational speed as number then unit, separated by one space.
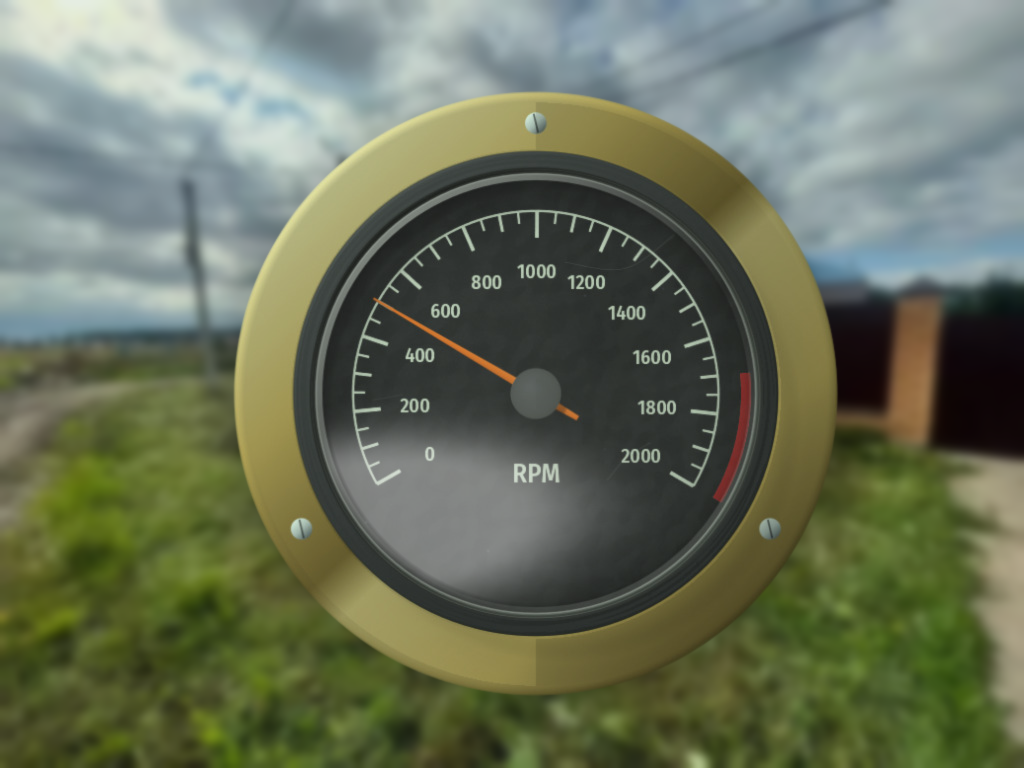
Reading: 500 rpm
